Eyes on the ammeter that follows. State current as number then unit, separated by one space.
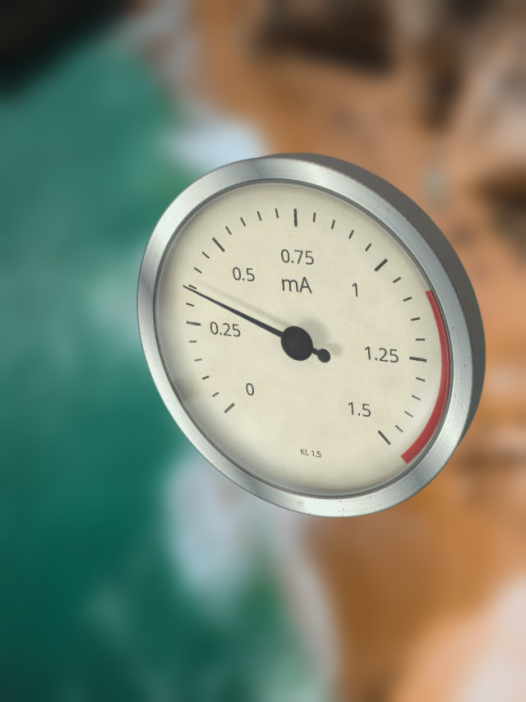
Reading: 0.35 mA
